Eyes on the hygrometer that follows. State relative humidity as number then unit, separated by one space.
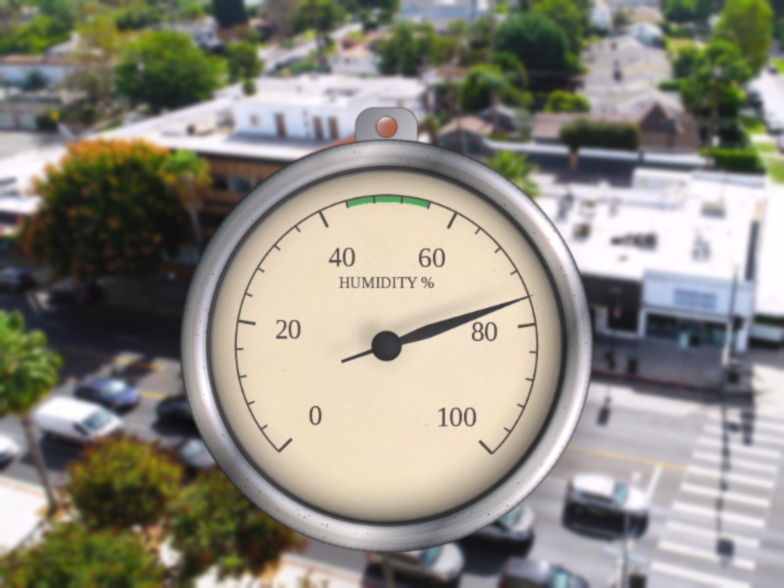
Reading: 76 %
